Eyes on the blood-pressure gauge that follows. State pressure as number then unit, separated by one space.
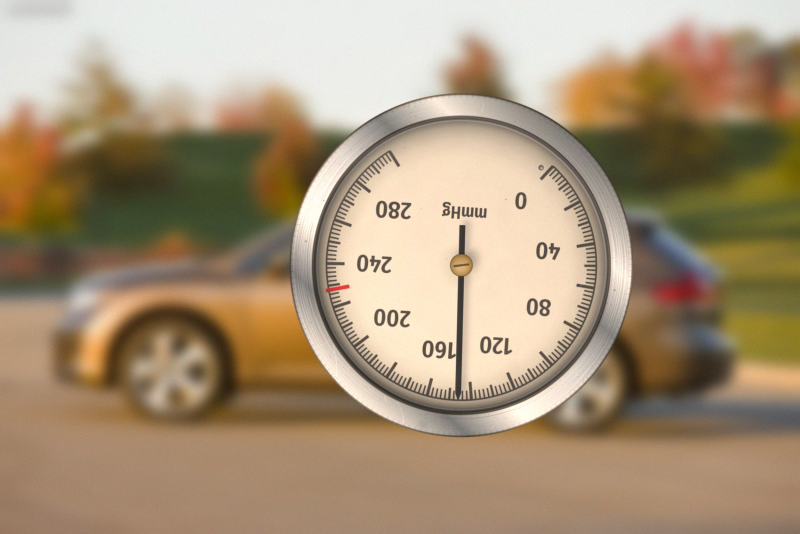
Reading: 146 mmHg
